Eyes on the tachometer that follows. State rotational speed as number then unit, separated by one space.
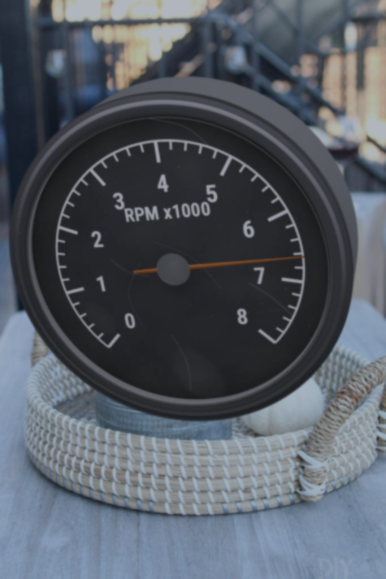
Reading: 6600 rpm
